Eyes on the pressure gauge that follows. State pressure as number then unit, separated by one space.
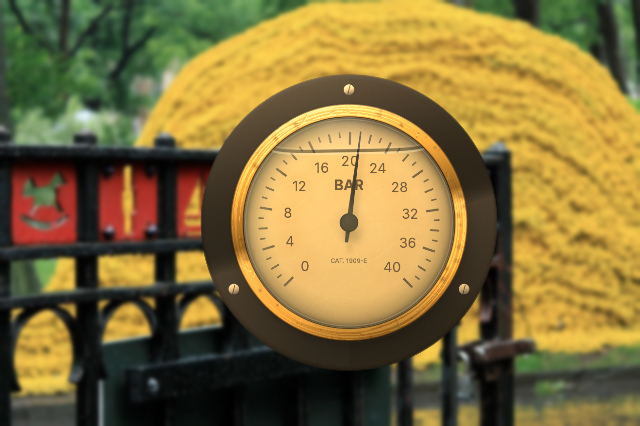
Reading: 21 bar
